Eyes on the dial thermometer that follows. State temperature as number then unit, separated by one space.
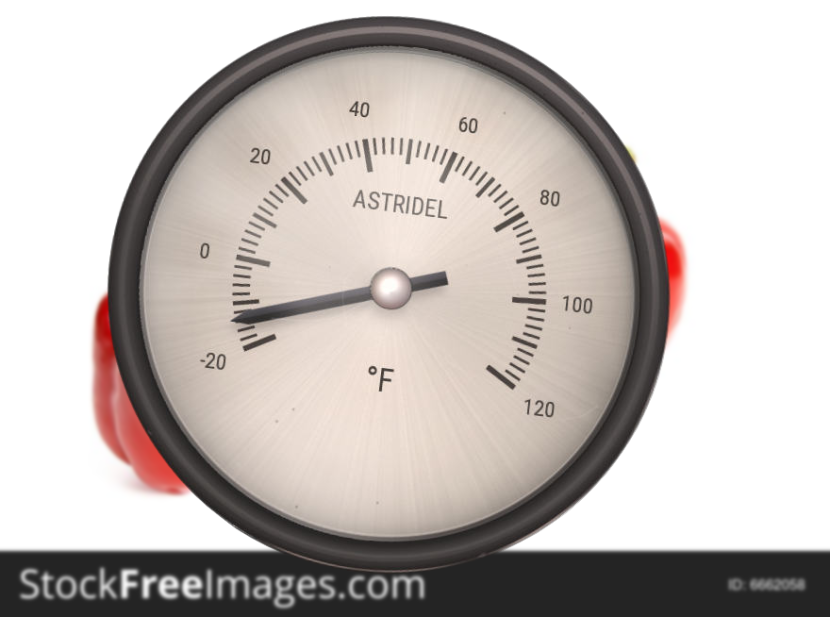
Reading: -14 °F
